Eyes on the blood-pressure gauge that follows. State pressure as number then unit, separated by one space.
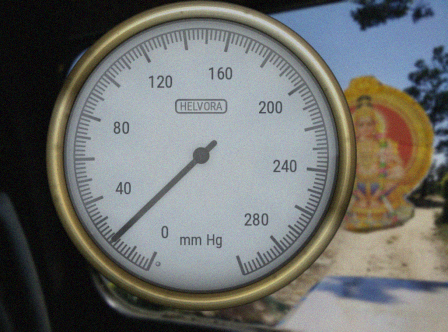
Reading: 20 mmHg
